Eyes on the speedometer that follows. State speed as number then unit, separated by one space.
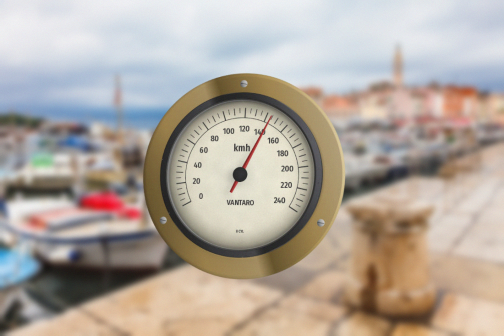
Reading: 145 km/h
